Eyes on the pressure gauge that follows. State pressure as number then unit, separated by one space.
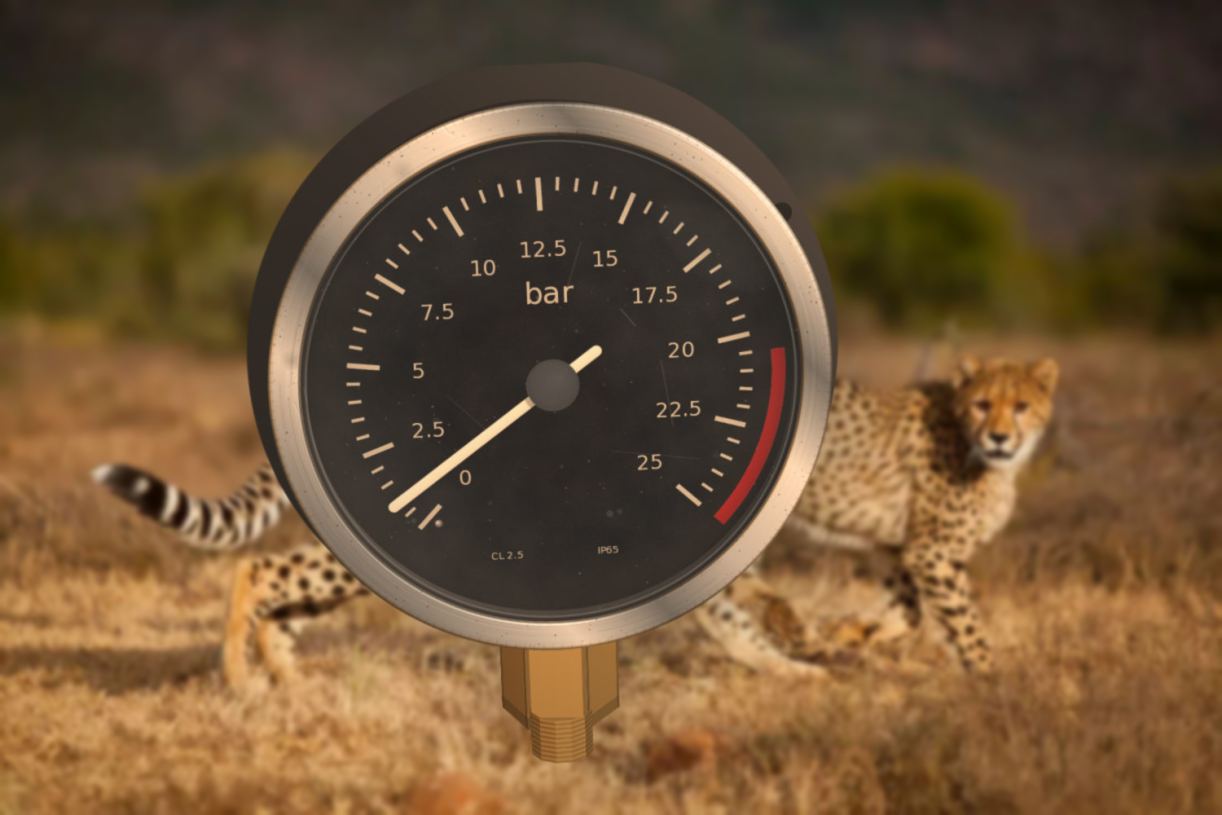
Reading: 1 bar
